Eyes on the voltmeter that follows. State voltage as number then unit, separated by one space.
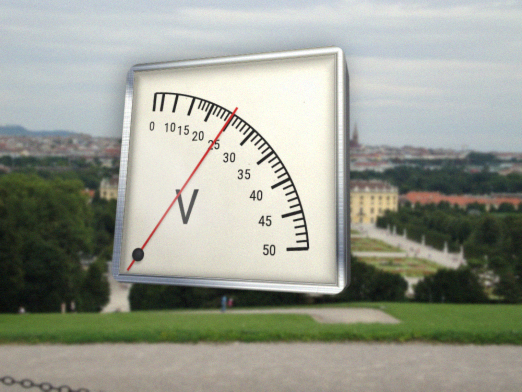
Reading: 25 V
